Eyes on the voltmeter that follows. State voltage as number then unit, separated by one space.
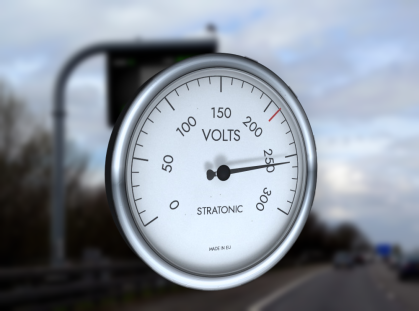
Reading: 255 V
